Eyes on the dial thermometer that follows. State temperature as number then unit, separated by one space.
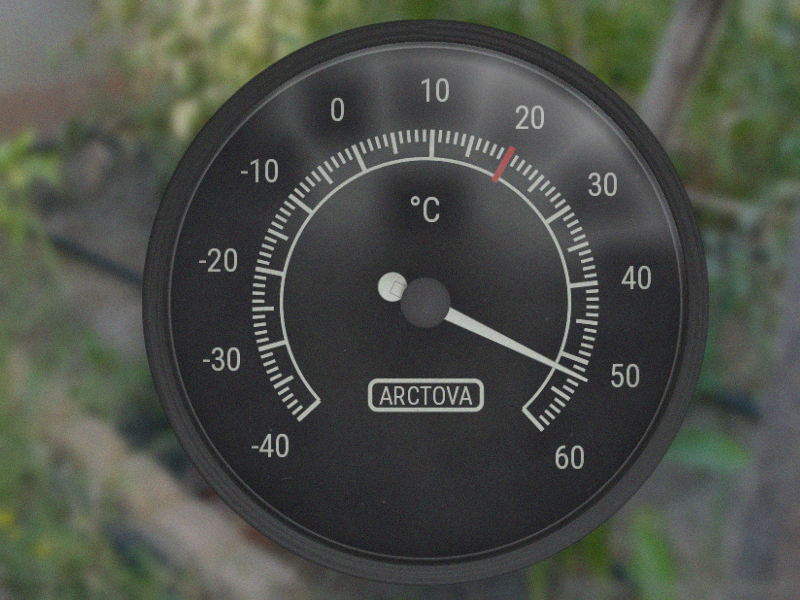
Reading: 52 °C
